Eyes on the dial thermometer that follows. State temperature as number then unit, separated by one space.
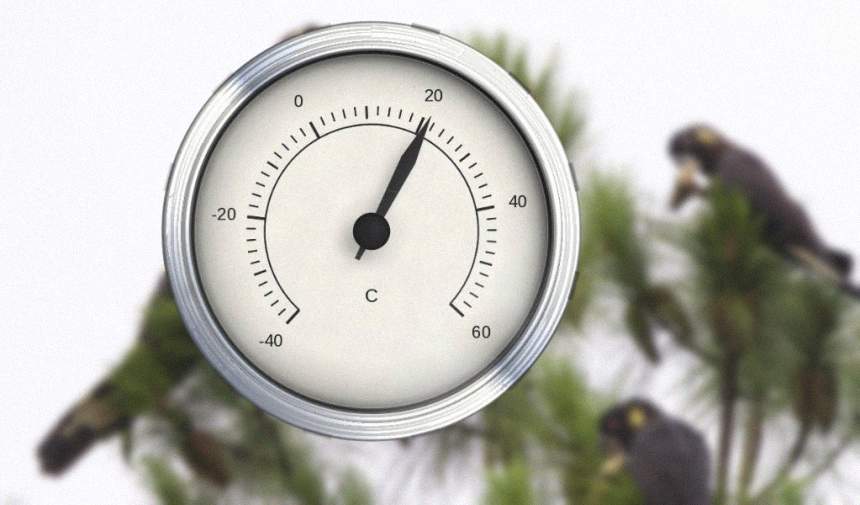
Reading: 21 °C
